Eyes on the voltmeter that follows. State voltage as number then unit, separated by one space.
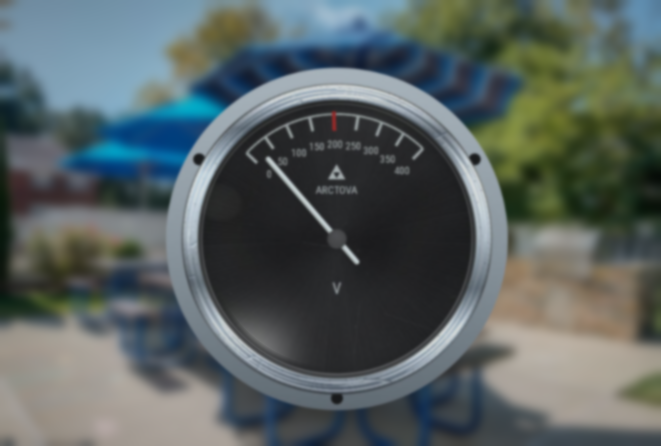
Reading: 25 V
